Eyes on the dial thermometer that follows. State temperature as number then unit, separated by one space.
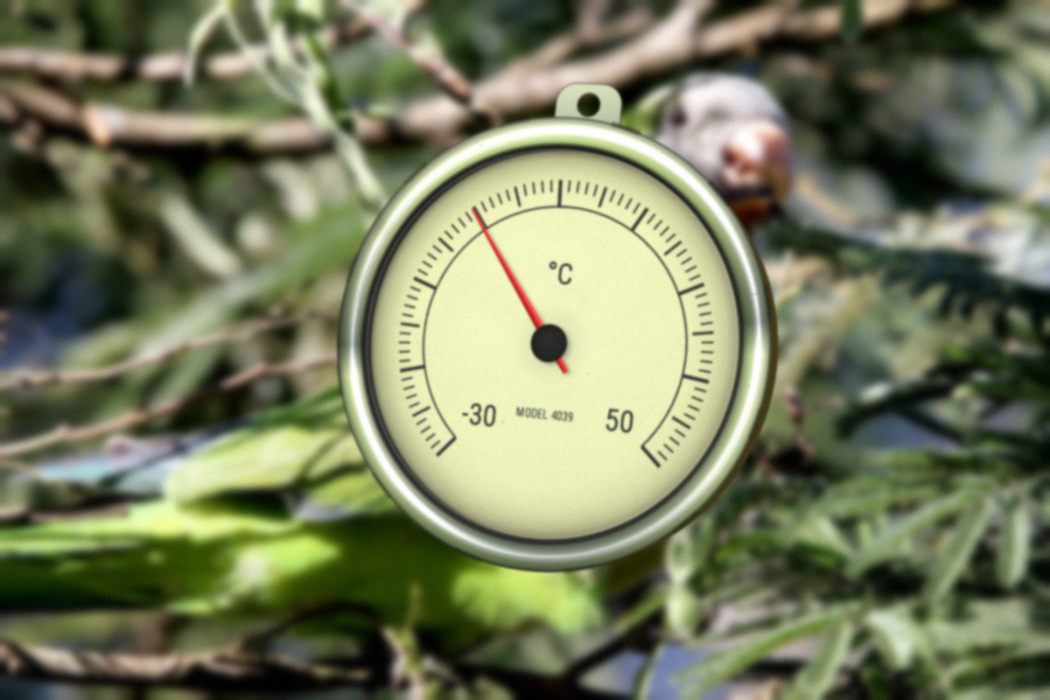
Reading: 0 °C
